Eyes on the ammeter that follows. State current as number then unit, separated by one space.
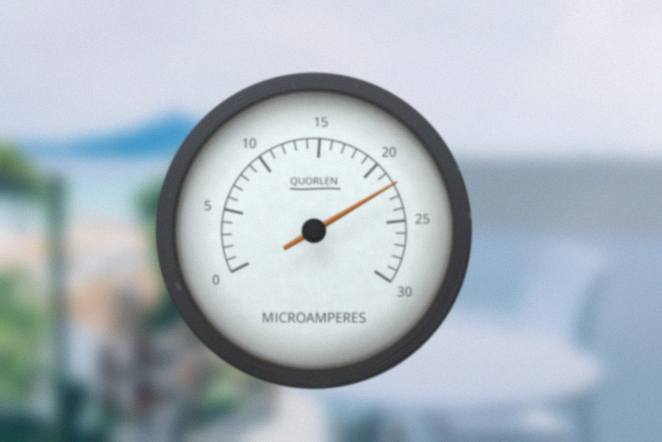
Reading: 22 µA
